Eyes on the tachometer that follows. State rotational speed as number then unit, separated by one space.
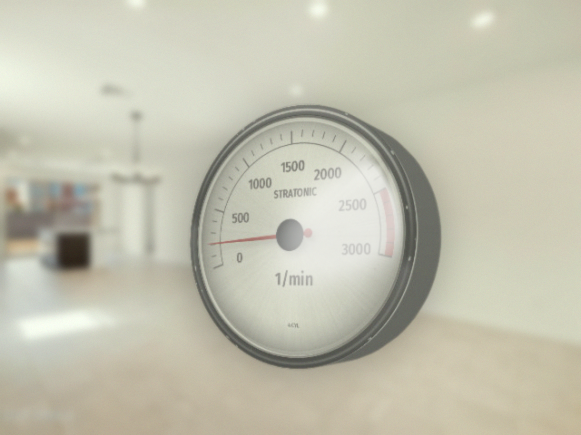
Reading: 200 rpm
